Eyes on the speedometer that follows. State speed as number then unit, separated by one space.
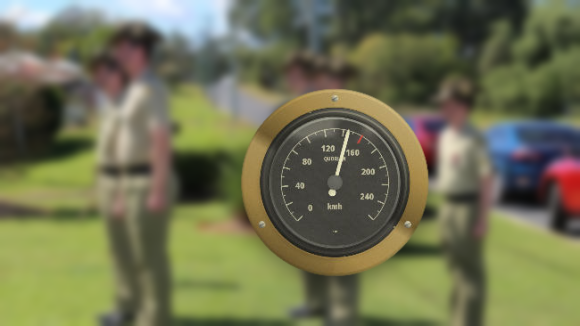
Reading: 145 km/h
